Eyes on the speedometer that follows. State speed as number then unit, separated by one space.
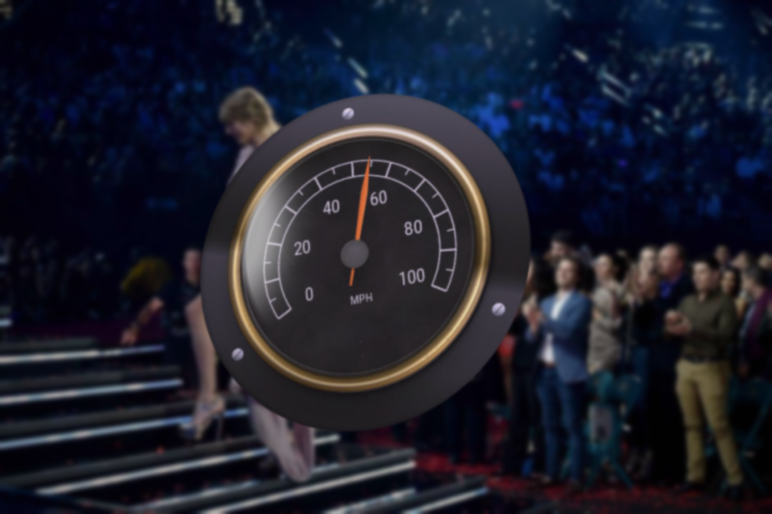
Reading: 55 mph
